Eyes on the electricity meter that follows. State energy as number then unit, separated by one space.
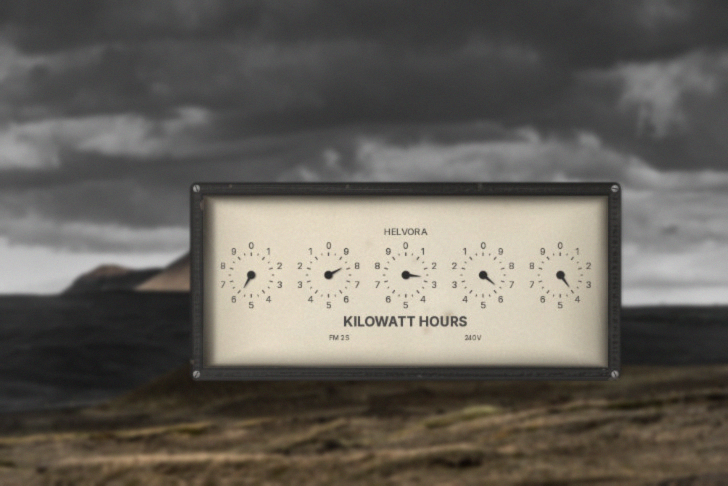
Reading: 58264 kWh
